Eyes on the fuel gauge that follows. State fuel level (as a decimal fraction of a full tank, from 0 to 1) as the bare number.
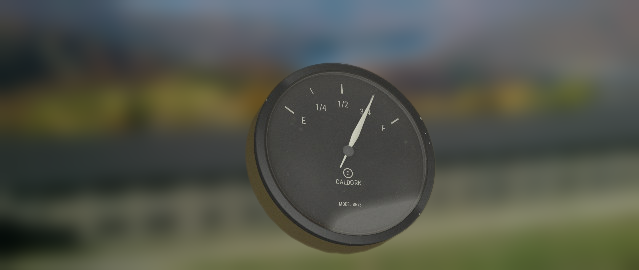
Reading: 0.75
